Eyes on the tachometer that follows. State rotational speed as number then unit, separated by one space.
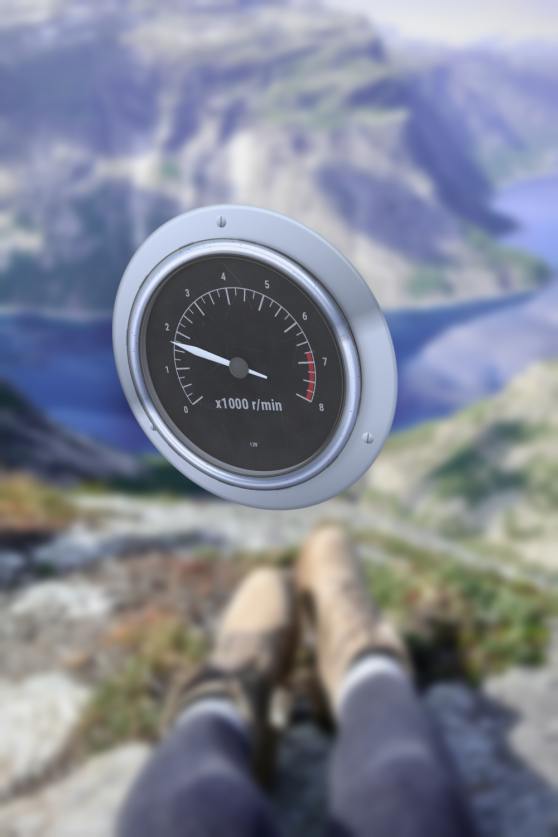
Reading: 1750 rpm
